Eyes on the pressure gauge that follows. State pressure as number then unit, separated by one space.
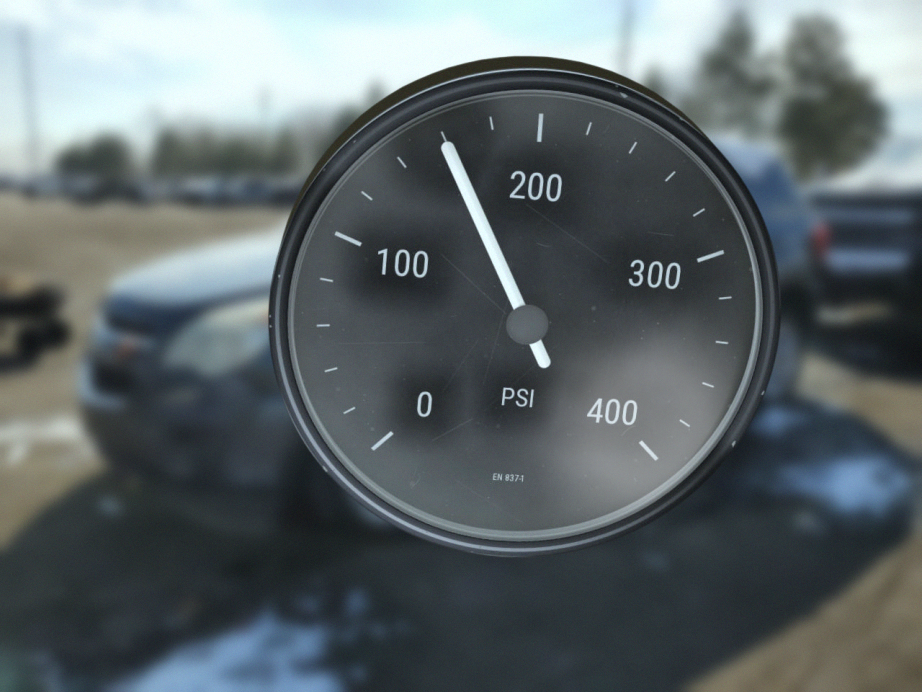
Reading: 160 psi
